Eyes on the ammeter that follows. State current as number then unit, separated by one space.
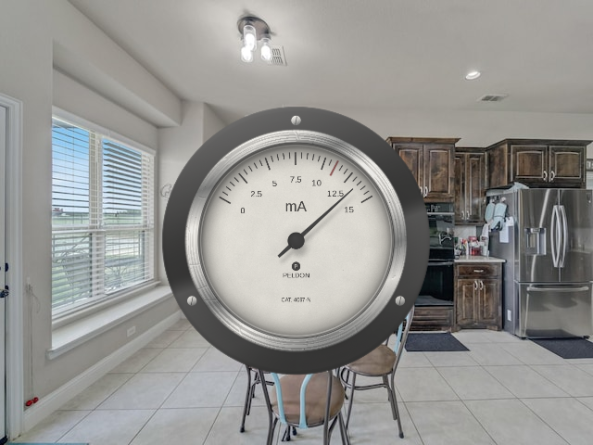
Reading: 13.5 mA
